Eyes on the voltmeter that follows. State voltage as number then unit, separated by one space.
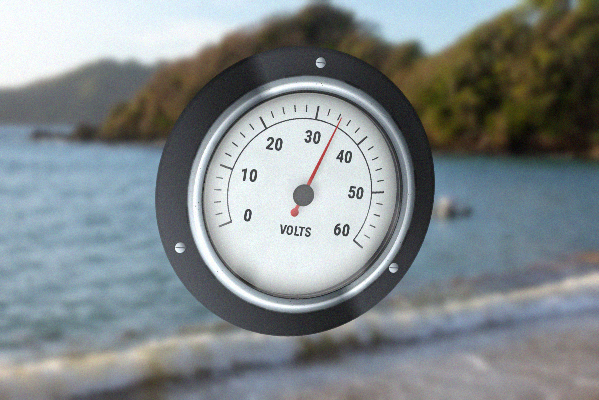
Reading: 34 V
